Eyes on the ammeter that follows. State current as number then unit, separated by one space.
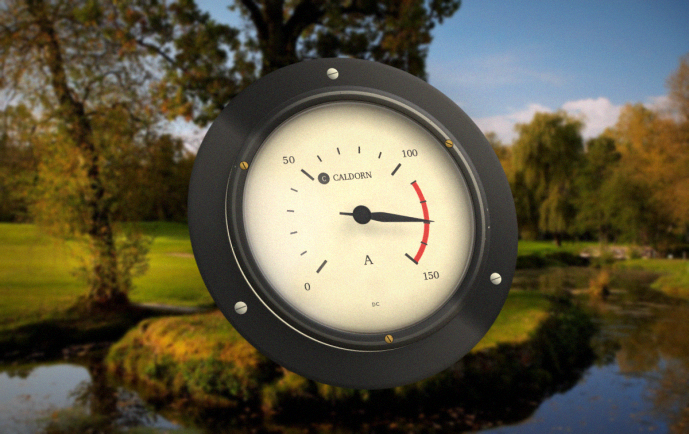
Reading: 130 A
